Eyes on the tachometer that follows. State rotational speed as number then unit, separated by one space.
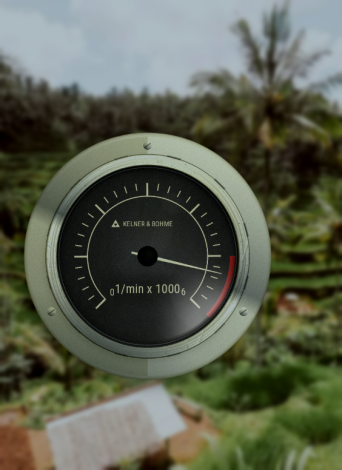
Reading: 5300 rpm
